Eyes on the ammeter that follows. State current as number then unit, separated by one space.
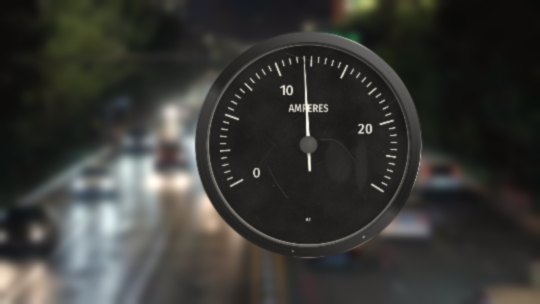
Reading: 12 A
